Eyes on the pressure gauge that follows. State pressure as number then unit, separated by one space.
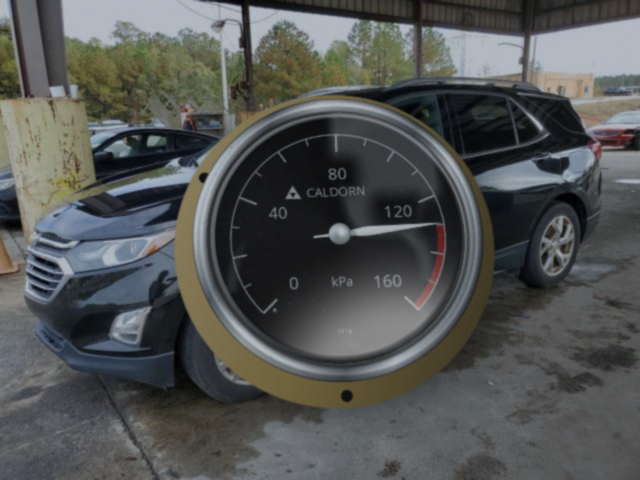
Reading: 130 kPa
